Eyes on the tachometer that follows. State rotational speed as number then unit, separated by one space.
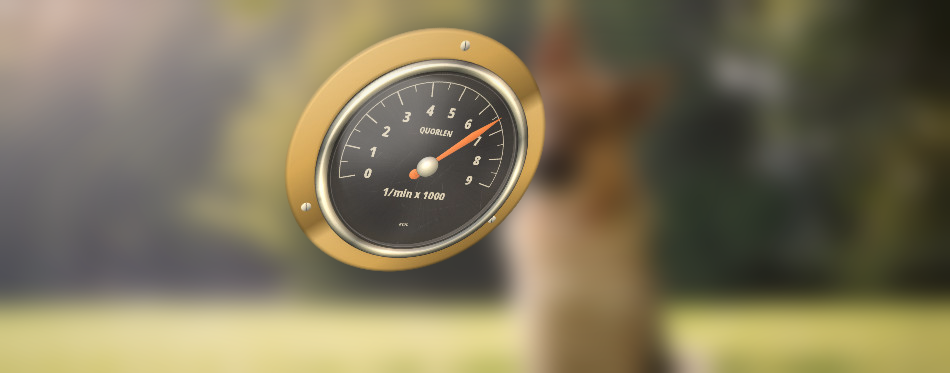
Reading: 6500 rpm
